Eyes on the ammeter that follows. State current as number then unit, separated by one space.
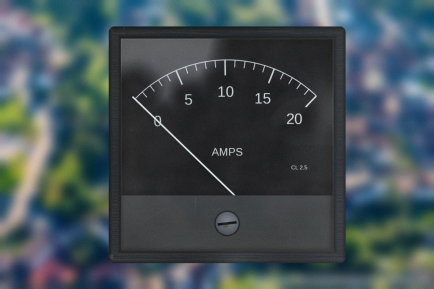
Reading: 0 A
